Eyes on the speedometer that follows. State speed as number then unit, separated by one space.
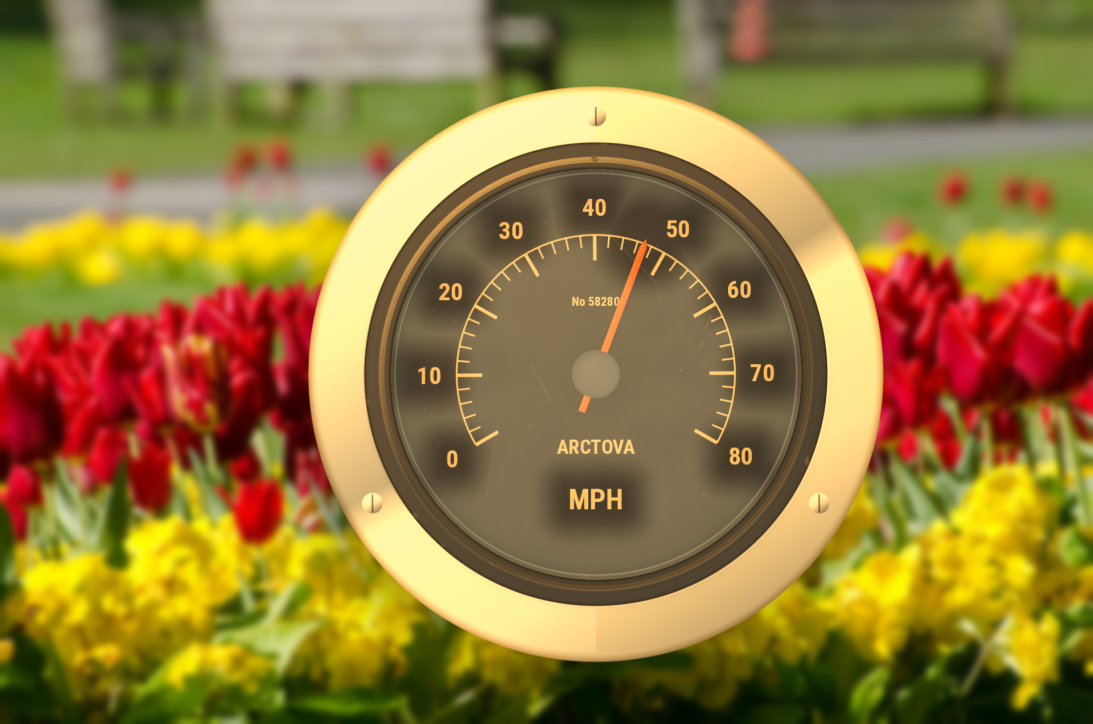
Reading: 47 mph
